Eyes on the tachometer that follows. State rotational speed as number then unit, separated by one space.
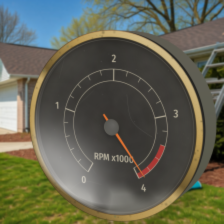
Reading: 3900 rpm
